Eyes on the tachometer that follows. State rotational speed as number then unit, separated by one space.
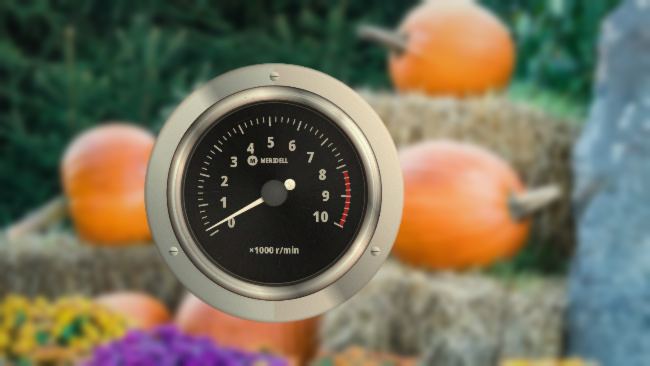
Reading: 200 rpm
